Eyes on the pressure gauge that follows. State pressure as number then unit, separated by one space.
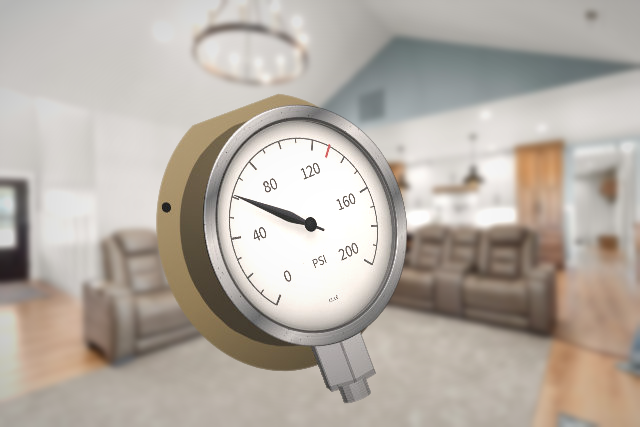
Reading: 60 psi
